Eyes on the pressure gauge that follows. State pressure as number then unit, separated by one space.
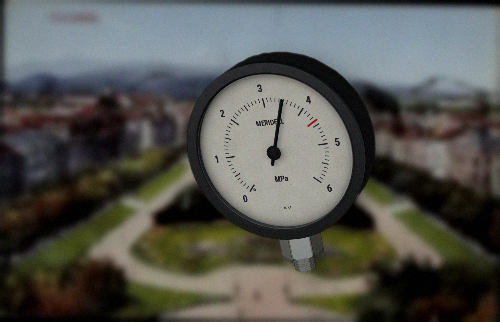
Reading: 3.5 MPa
